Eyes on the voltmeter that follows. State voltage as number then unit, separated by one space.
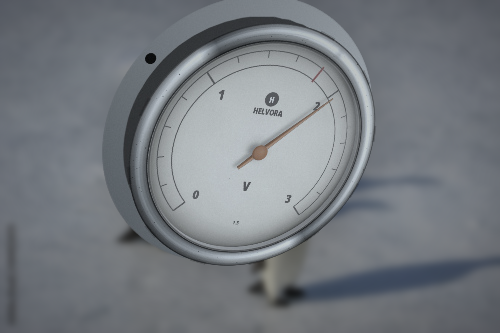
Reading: 2 V
